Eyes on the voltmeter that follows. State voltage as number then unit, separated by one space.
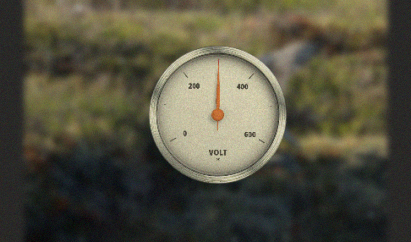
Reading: 300 V
